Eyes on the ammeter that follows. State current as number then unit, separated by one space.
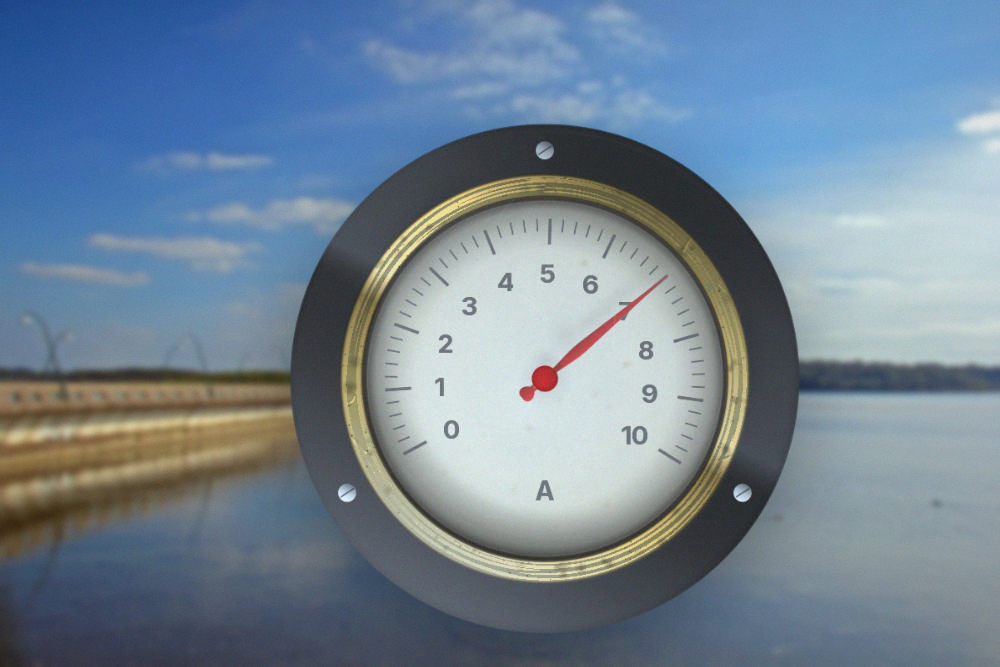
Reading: 7 A
